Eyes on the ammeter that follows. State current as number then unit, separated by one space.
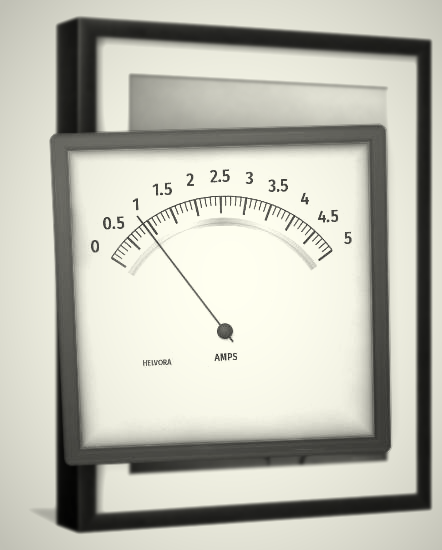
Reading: 0.9 A
